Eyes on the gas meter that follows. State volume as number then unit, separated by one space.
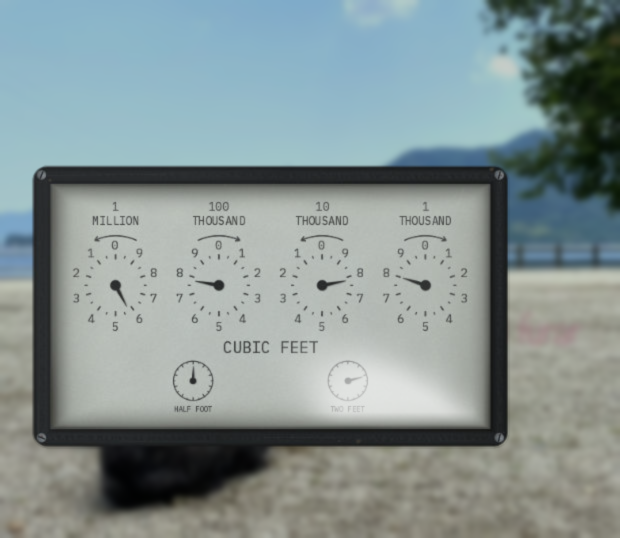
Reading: 577800 ft³
